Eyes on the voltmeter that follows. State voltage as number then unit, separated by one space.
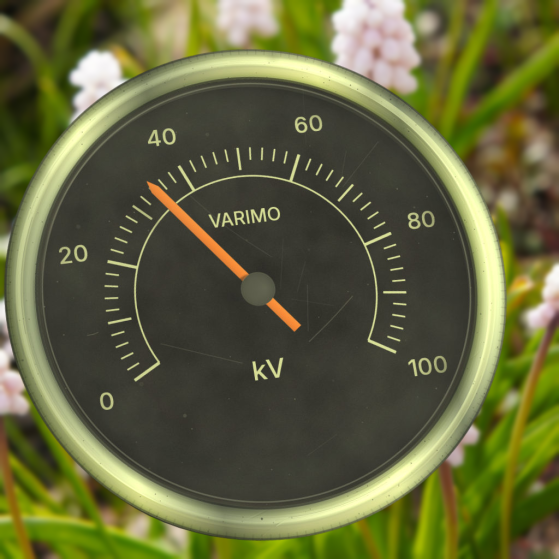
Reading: 34 kV
